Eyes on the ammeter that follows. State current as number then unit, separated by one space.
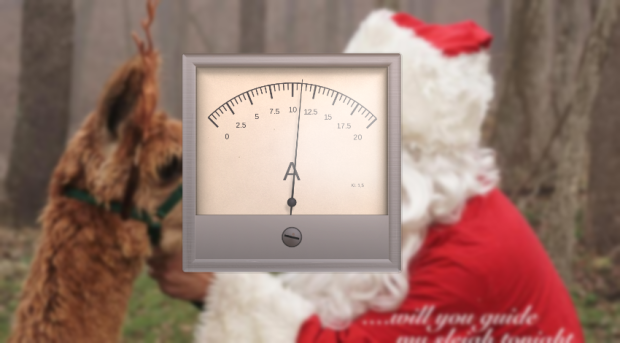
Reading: 11 A
